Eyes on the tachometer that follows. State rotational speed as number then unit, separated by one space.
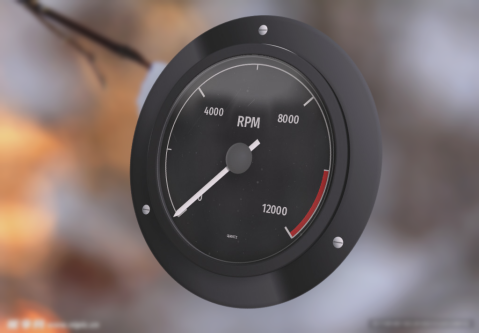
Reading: 0 rpm
